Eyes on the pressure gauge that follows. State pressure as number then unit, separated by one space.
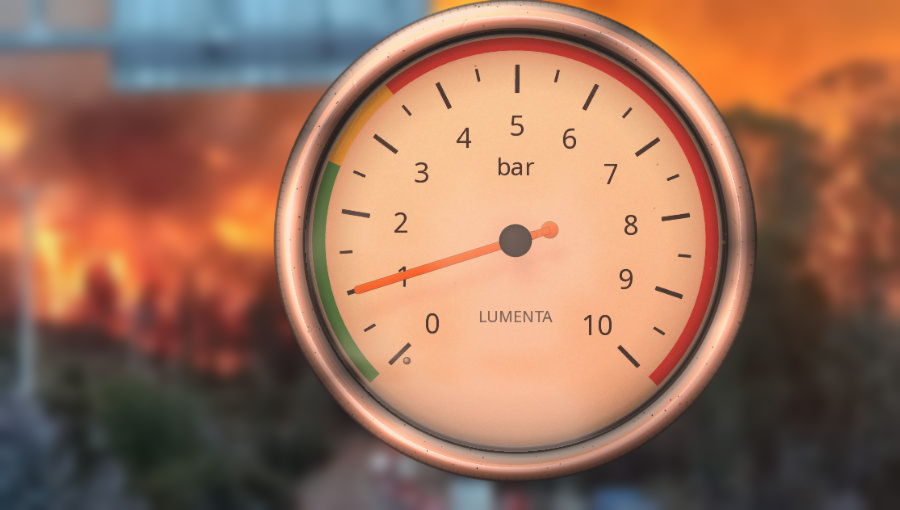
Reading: 1 bar
